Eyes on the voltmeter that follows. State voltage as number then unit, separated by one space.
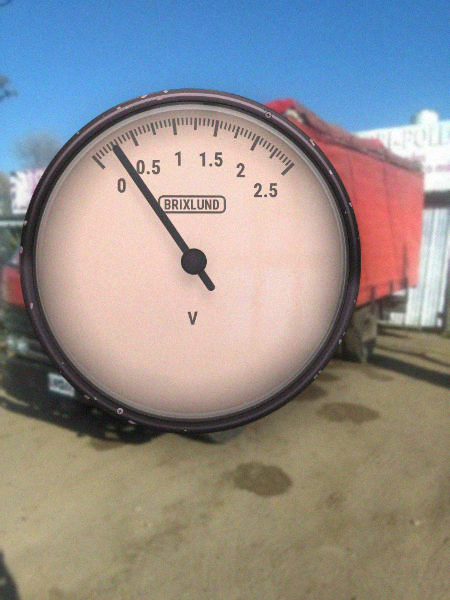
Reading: 0.25 V
